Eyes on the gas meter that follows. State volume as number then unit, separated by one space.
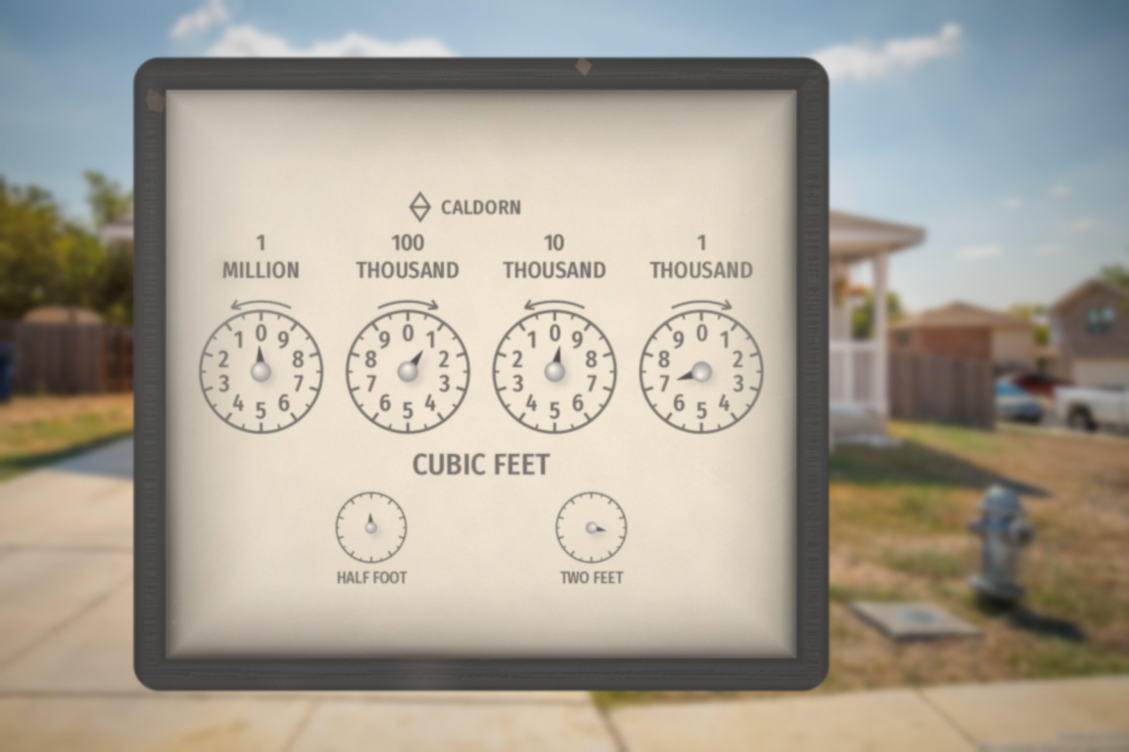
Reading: 9700 ft³
